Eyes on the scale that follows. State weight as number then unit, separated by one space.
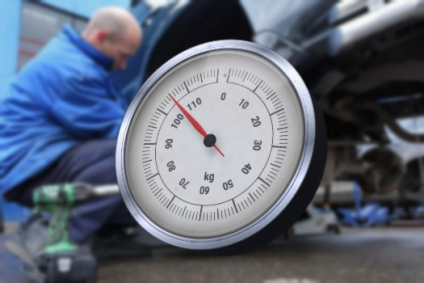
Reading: 105 kg
